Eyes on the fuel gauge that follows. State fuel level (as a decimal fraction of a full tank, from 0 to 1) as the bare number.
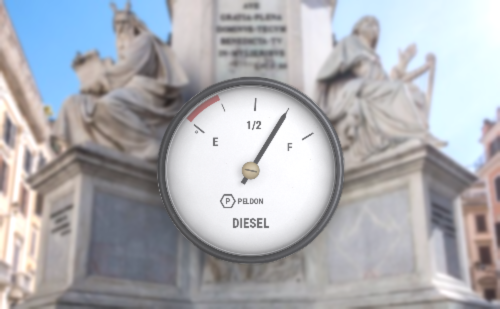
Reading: 0.75
